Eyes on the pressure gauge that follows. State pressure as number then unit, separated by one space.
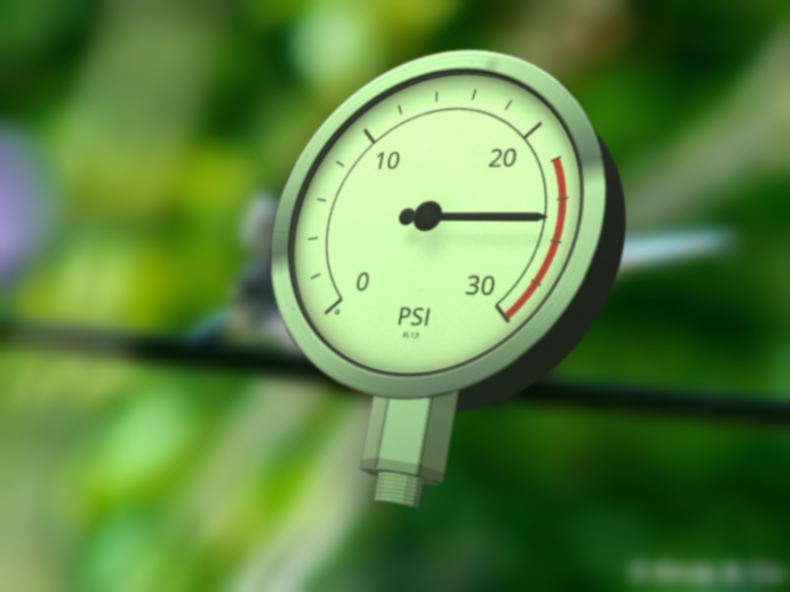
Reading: 25 psi
